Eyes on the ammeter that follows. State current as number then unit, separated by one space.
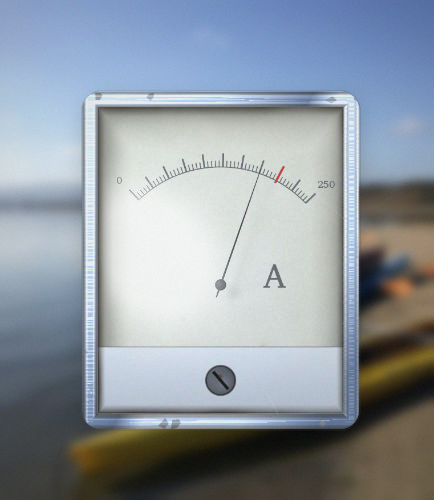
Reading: 175 A
